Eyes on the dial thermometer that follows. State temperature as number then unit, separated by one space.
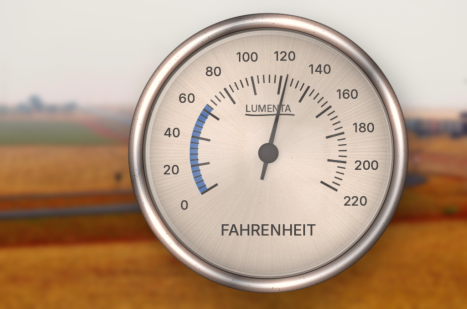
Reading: 124 °F
